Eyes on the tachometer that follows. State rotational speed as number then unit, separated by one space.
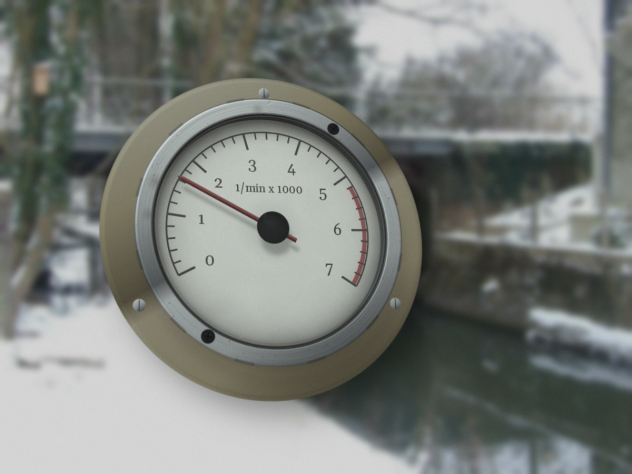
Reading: 1600 rpm
